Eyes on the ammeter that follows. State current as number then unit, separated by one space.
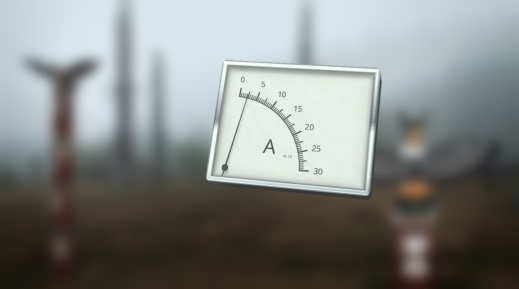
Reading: 2.5 A
